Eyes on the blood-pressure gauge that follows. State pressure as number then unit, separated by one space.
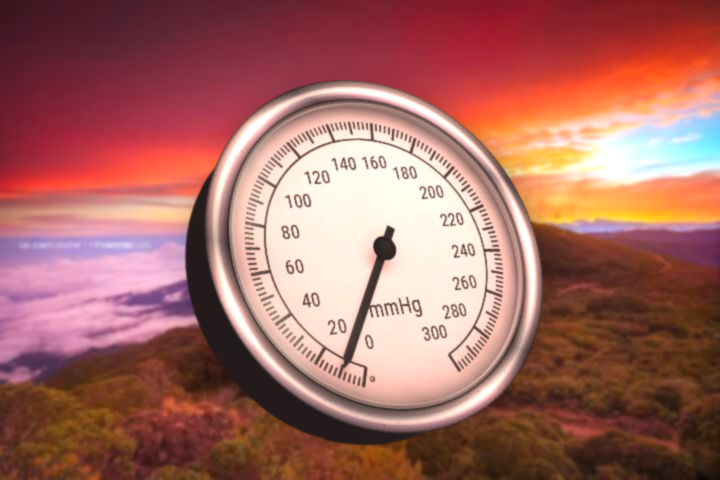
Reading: 10 mmHg
